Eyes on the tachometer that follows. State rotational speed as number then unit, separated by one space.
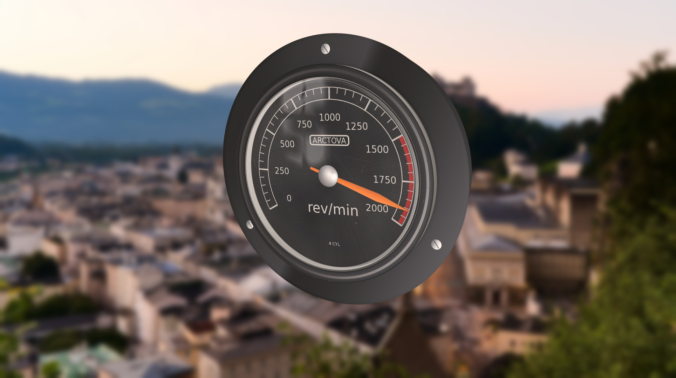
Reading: 1900 rpm
